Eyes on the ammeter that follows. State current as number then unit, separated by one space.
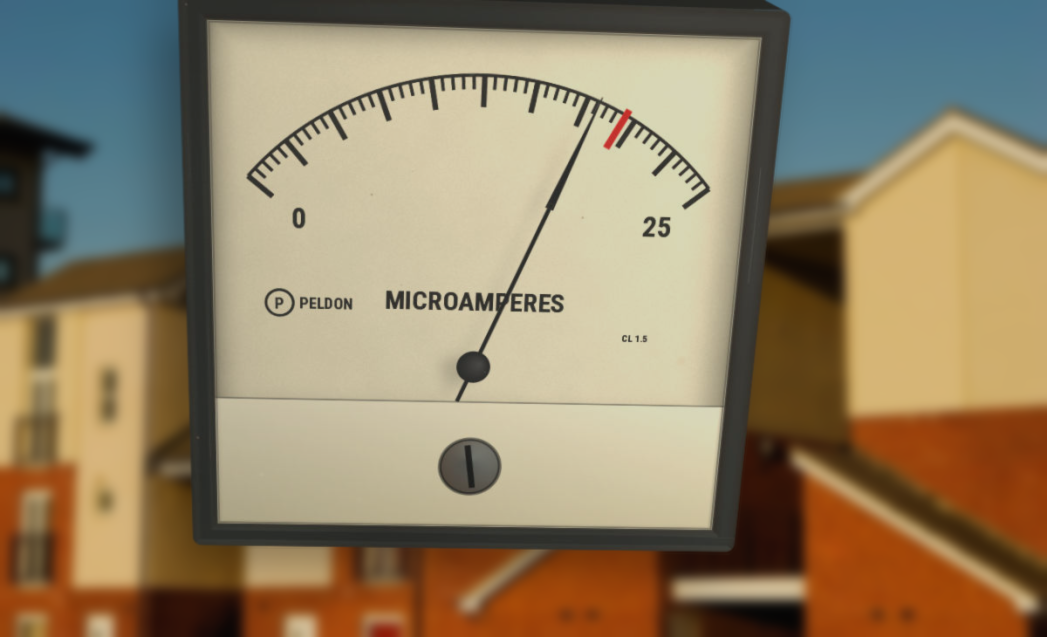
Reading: 18 µA
